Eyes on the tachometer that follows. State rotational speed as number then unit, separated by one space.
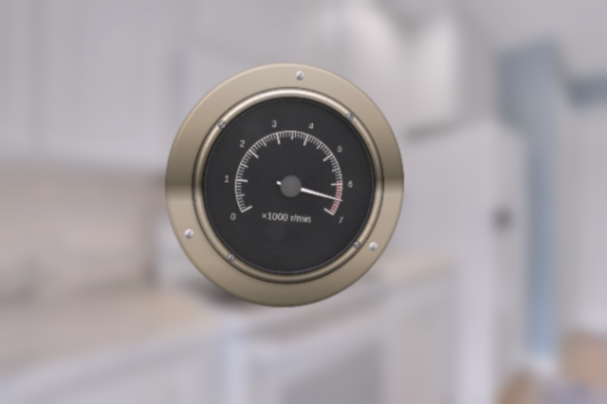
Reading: 6500 rpm
